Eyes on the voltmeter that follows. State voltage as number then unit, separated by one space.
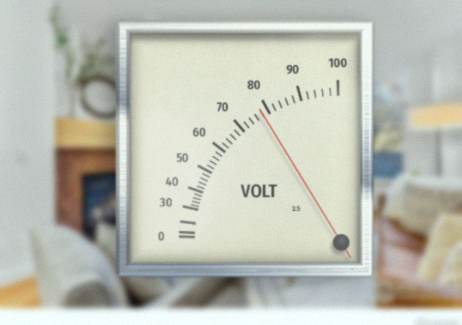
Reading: 78 V
